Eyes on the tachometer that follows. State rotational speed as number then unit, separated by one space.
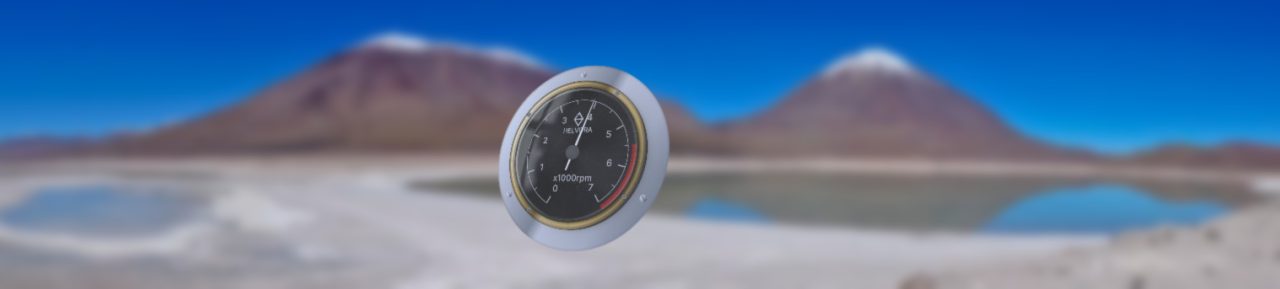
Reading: 4000 rpm
